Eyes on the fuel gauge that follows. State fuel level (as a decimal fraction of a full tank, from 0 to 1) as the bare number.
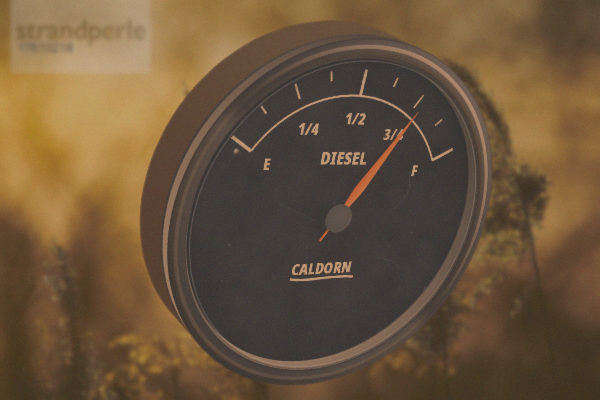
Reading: 0.75
